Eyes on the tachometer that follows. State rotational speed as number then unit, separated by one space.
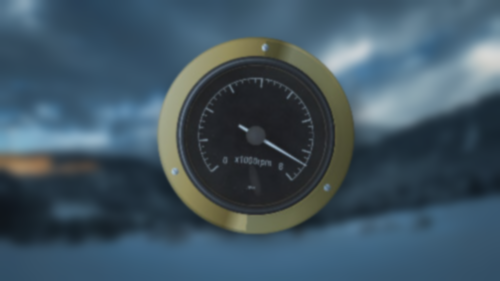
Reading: 7400 rpm
